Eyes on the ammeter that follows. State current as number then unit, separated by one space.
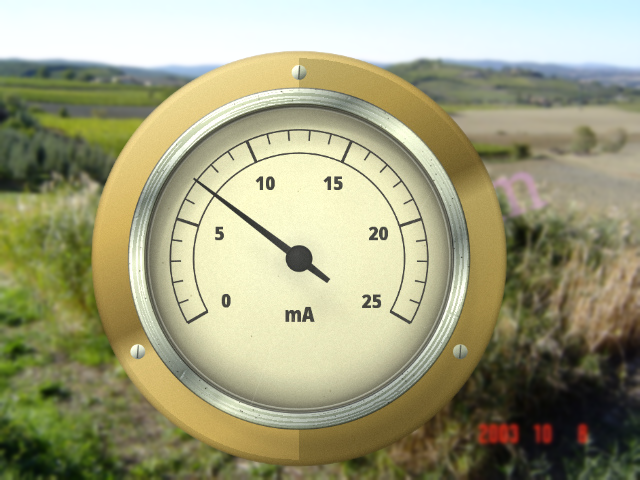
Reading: 7 mA
